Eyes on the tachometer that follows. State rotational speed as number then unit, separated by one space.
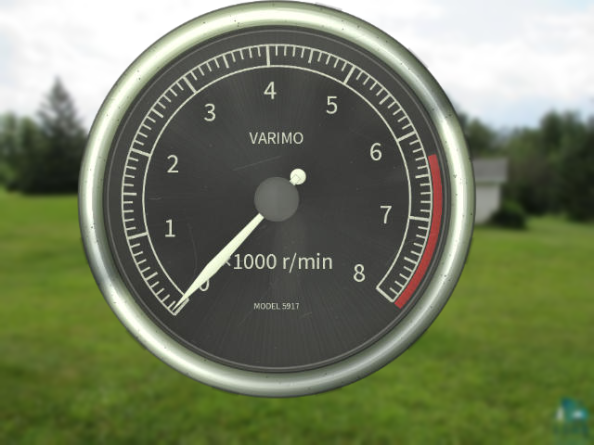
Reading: 50 rpm
